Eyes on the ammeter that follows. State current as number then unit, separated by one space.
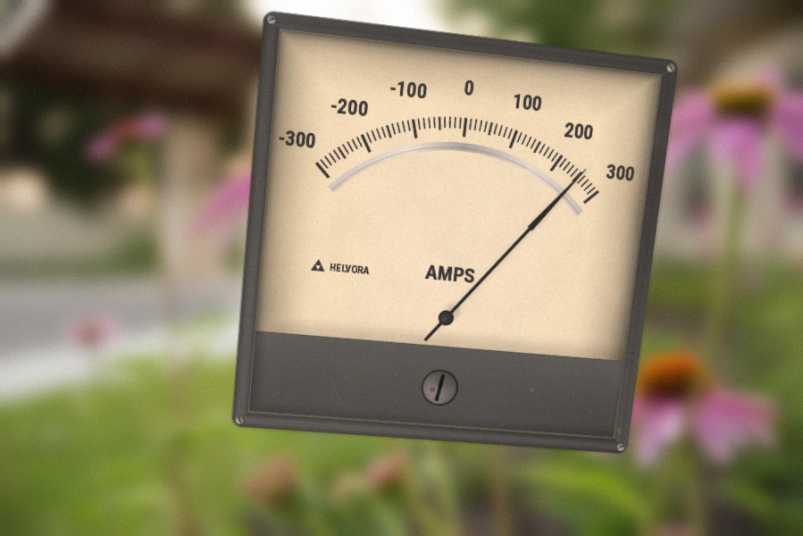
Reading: 250 A
